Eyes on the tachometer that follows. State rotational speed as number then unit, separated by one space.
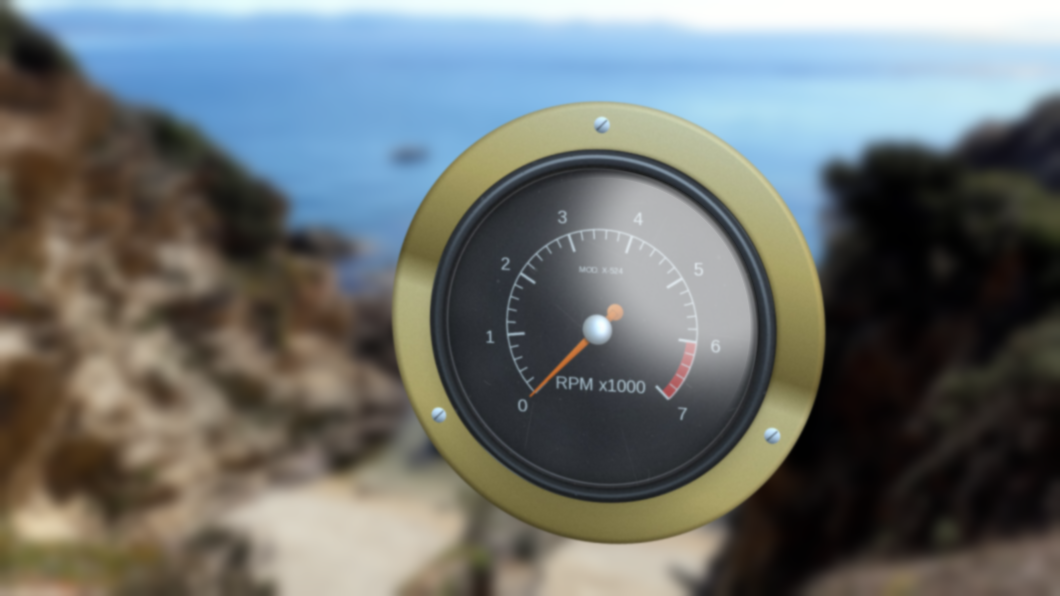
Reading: 0 rpm
